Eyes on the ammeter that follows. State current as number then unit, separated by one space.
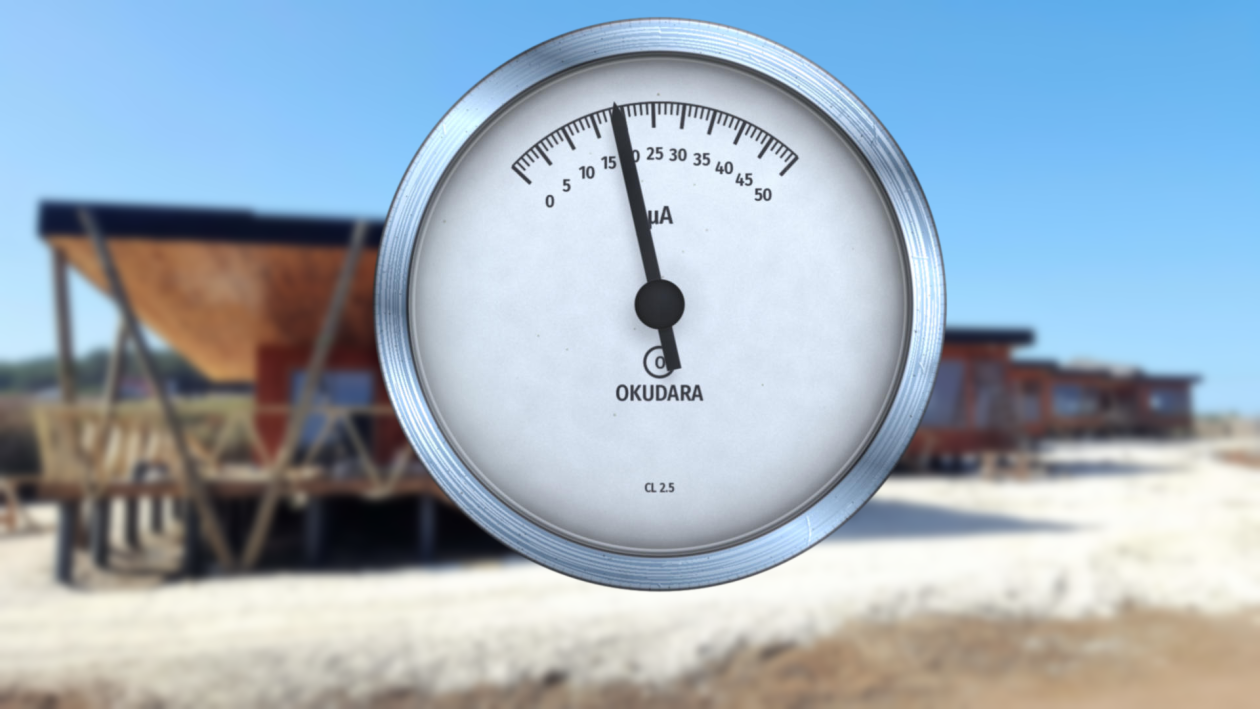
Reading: 19 µA
